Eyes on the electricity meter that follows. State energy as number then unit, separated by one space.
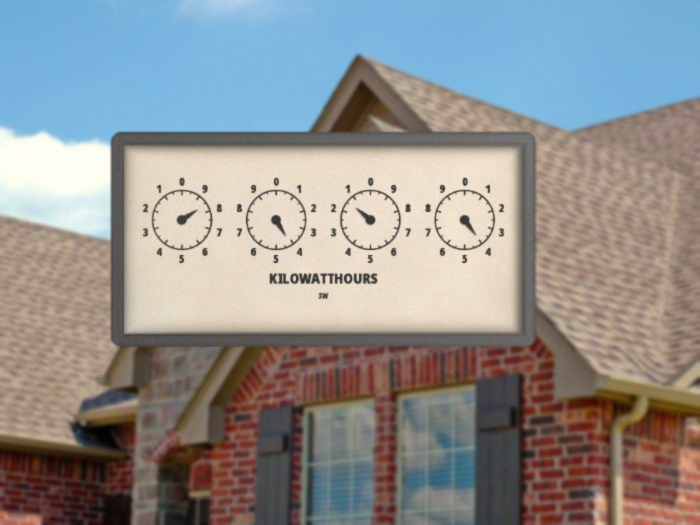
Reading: 8414 kWh
